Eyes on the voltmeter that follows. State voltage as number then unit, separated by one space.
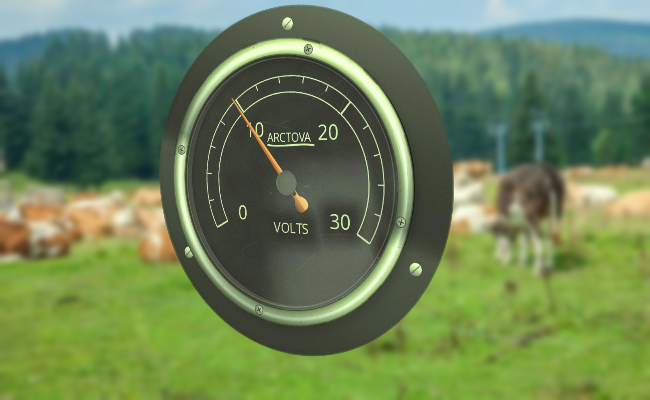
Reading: 10 V
